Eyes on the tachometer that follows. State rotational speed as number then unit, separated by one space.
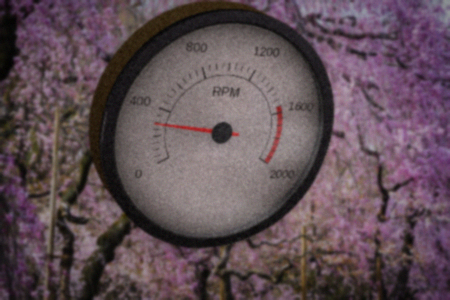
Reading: 300 rpm
